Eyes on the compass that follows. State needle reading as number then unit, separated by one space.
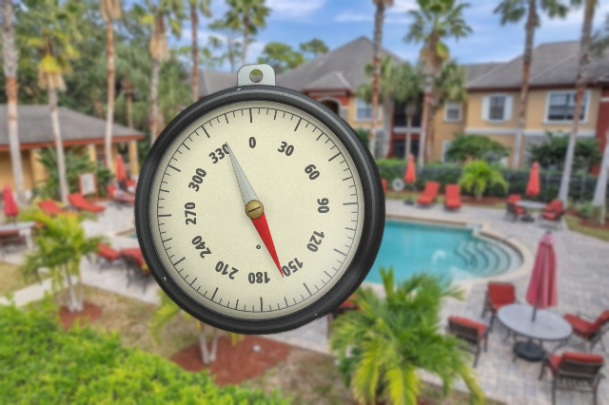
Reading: 160 °
